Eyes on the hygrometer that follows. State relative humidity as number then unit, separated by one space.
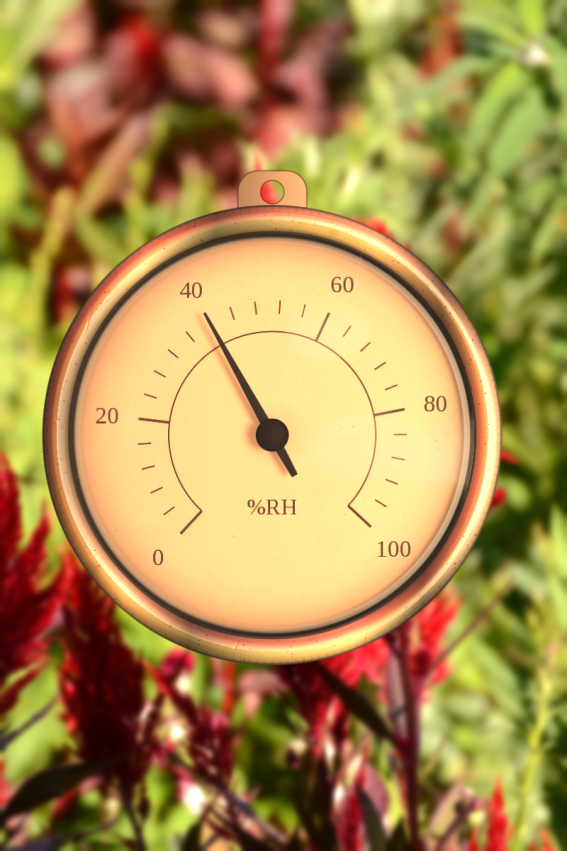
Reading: 40 %
